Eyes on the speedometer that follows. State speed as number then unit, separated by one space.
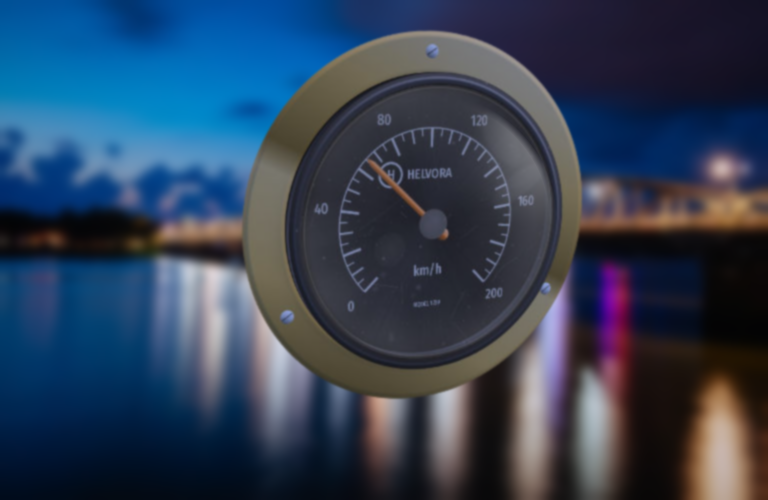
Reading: 65 km/h
